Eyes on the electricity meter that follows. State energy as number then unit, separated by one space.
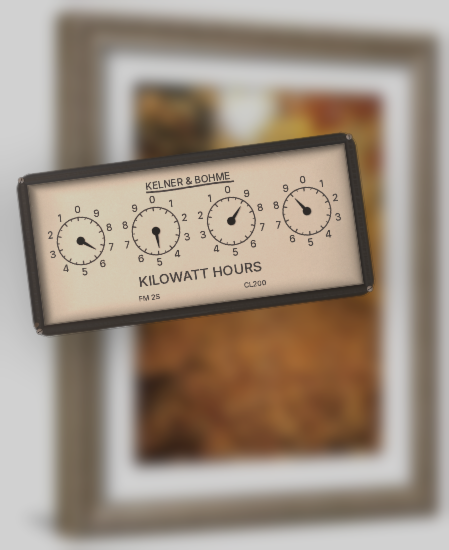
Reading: 6489 kWh
